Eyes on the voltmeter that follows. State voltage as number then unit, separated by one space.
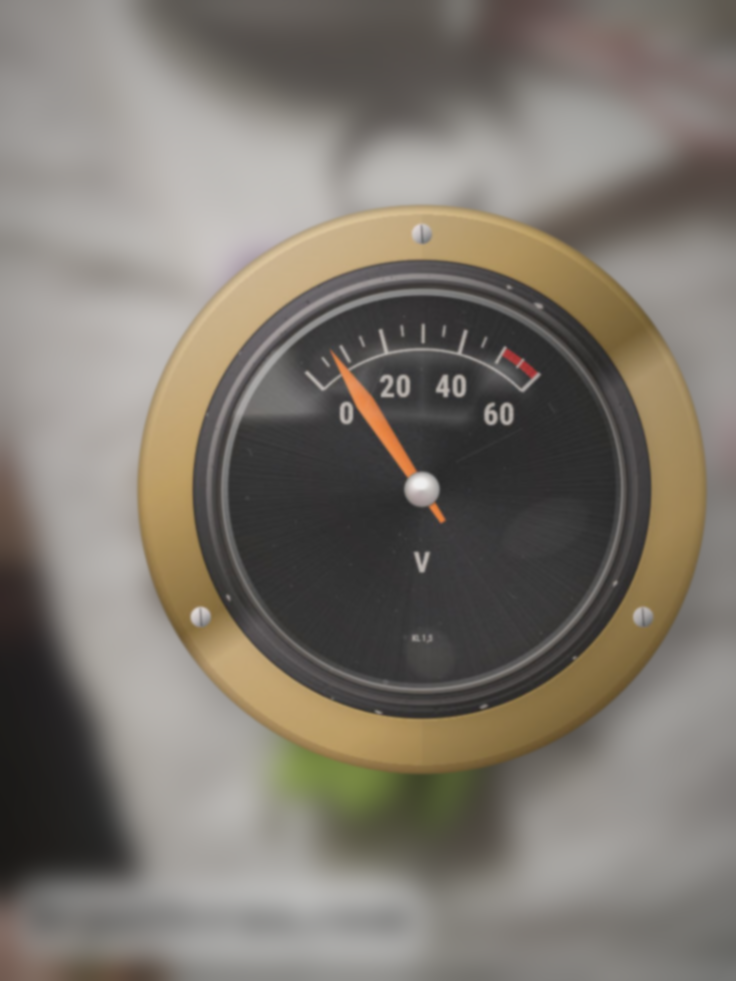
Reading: 7.5 V
